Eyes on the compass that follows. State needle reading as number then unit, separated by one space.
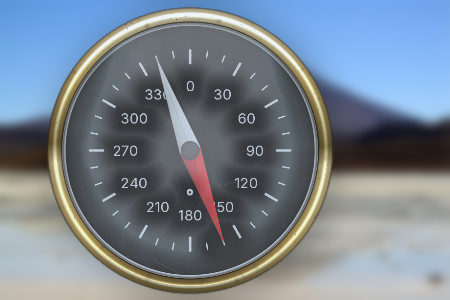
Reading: 160 °
